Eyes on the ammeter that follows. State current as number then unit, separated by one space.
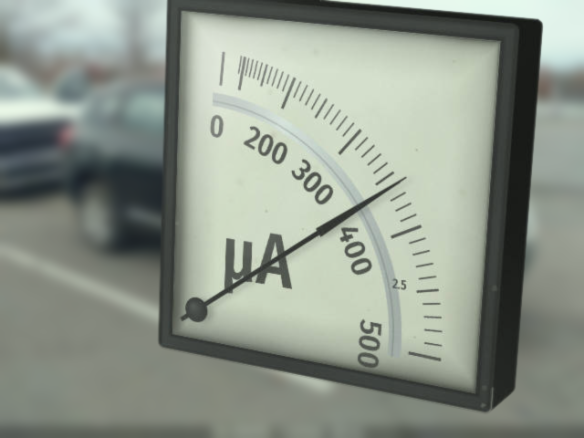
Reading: 360 µA
